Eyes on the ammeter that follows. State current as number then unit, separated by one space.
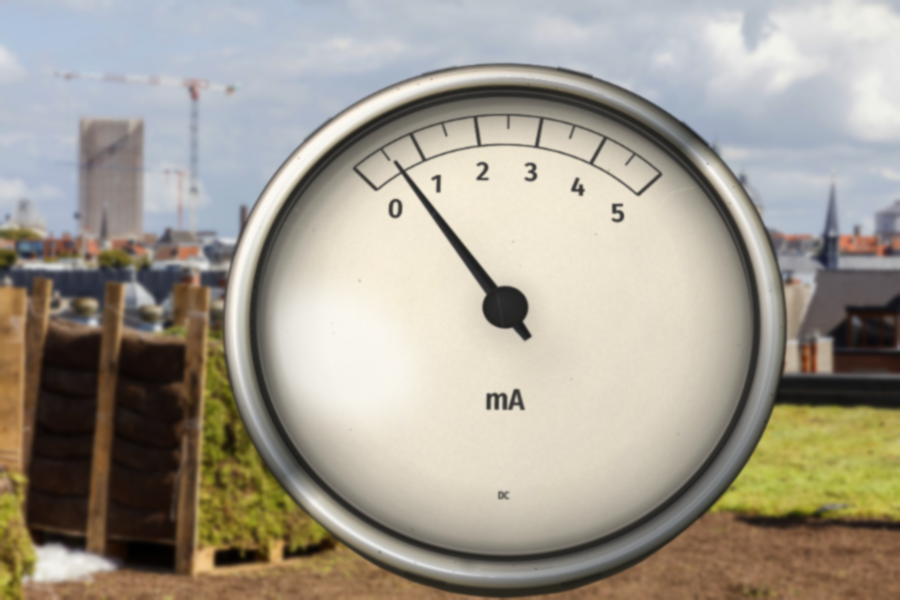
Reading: 0.5 mA
